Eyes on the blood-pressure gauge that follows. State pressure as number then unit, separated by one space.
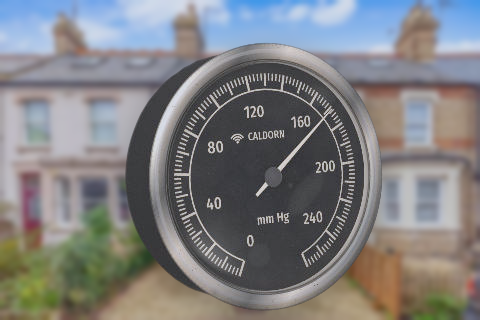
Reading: 170 mmHg
